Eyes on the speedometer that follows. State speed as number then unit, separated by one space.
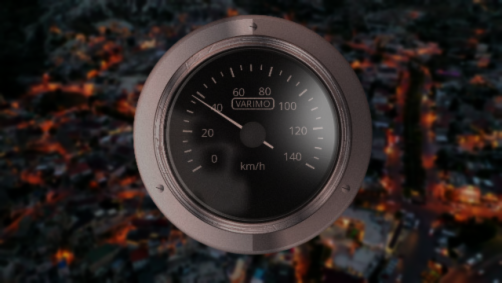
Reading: 37.5 km/h
